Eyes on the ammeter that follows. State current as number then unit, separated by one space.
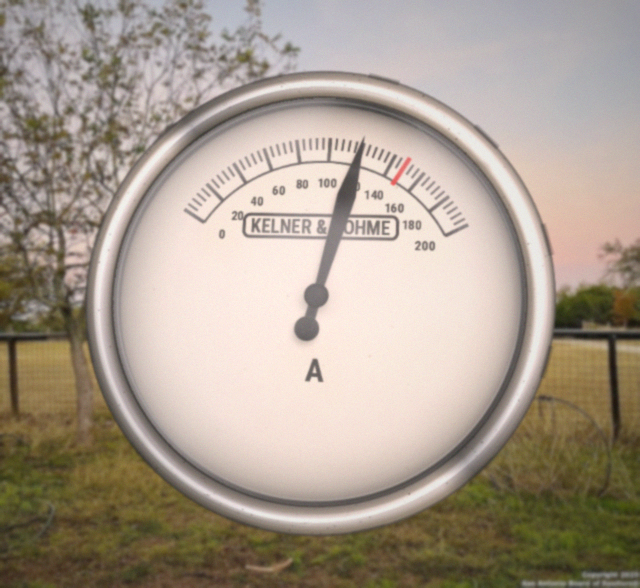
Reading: 120 A
